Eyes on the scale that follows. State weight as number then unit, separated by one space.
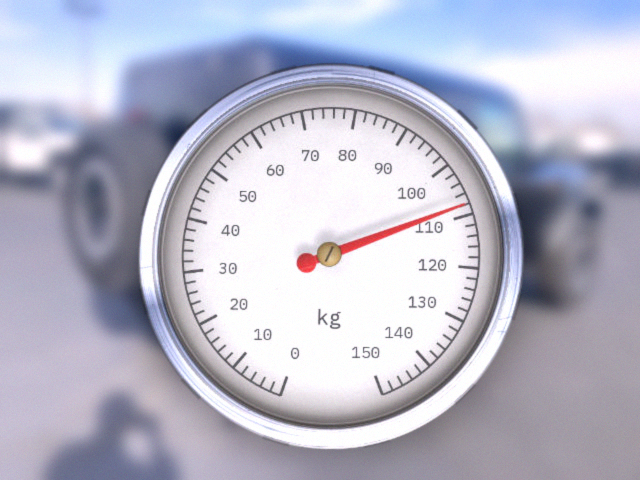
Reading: 108 kg
